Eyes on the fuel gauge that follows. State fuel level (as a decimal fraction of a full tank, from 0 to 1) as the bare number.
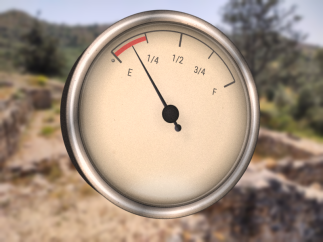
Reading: 0.125
